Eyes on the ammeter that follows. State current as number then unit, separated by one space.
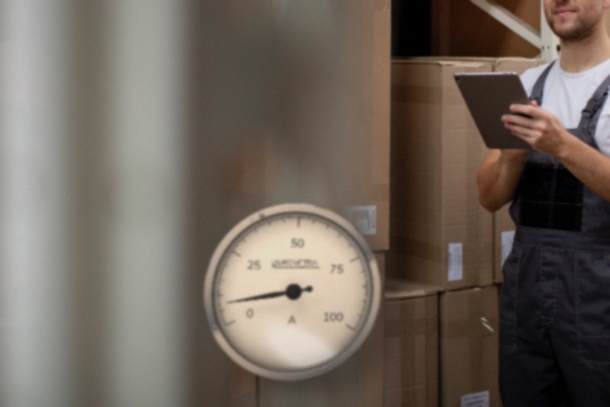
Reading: 7.5 A
